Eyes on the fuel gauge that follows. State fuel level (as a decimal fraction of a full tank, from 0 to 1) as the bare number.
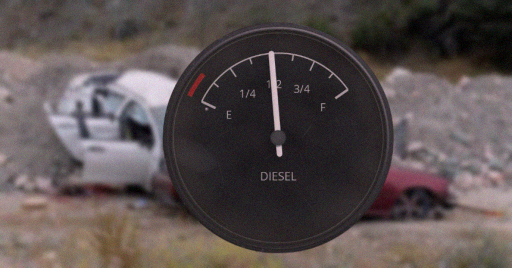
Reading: 0.5
